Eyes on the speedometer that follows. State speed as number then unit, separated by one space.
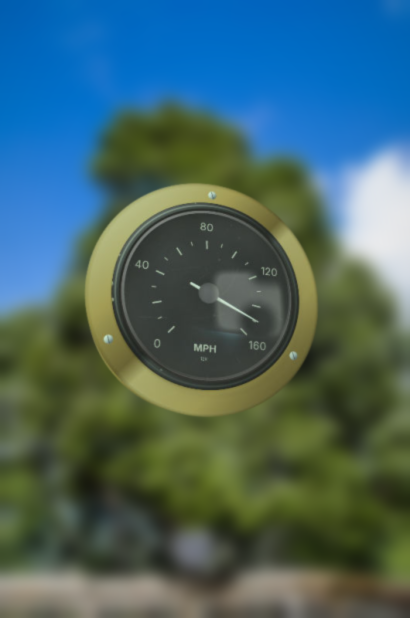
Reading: 150 mph
